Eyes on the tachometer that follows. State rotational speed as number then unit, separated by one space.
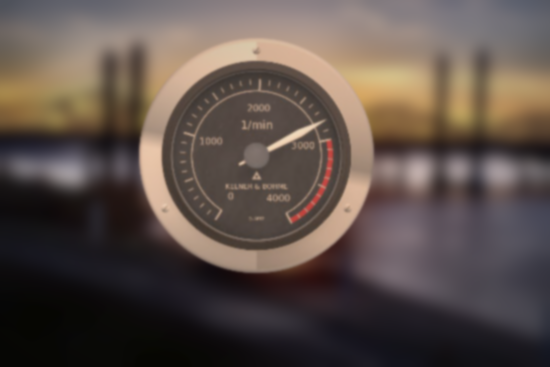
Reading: 2800 rpm
